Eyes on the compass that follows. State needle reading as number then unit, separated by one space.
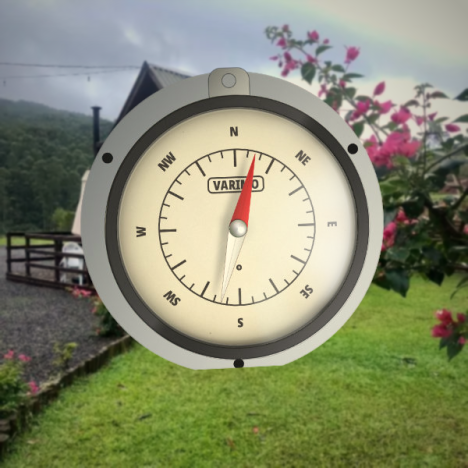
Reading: 15 °
